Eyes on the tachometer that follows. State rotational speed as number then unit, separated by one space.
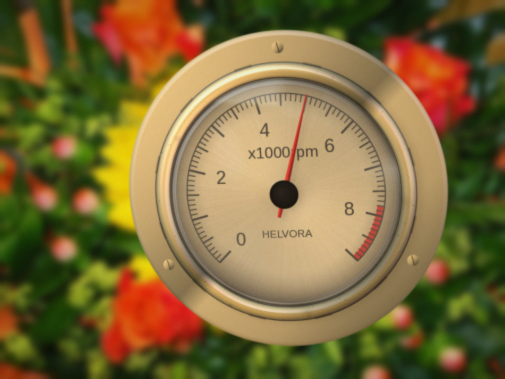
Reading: 5000 rpm
